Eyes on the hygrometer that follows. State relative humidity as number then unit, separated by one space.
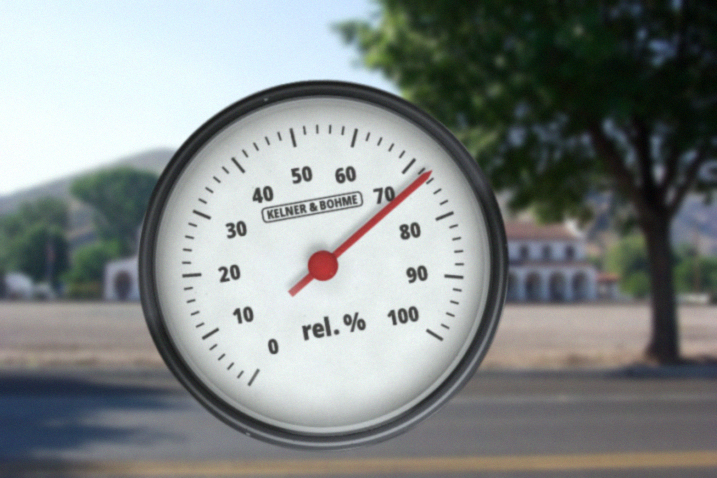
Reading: 73 %
